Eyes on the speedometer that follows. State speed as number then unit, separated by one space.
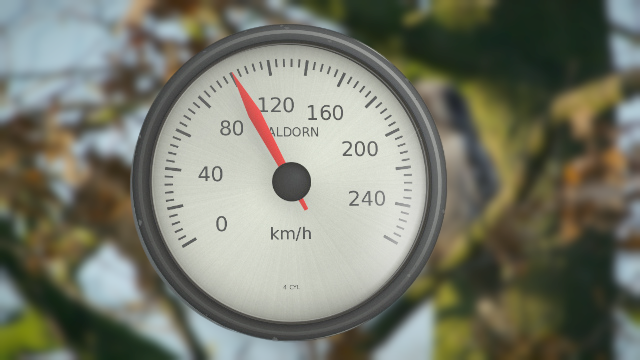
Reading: 100 km/h
